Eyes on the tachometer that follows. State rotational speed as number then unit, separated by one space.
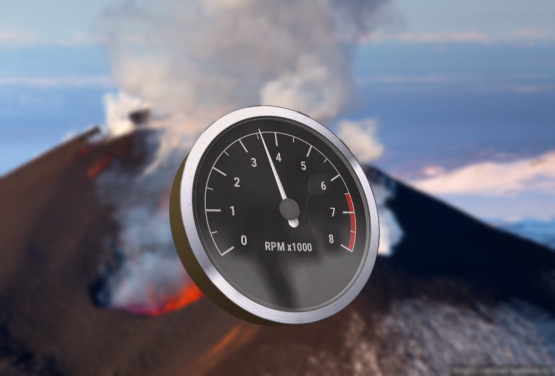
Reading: 3500 rpm
